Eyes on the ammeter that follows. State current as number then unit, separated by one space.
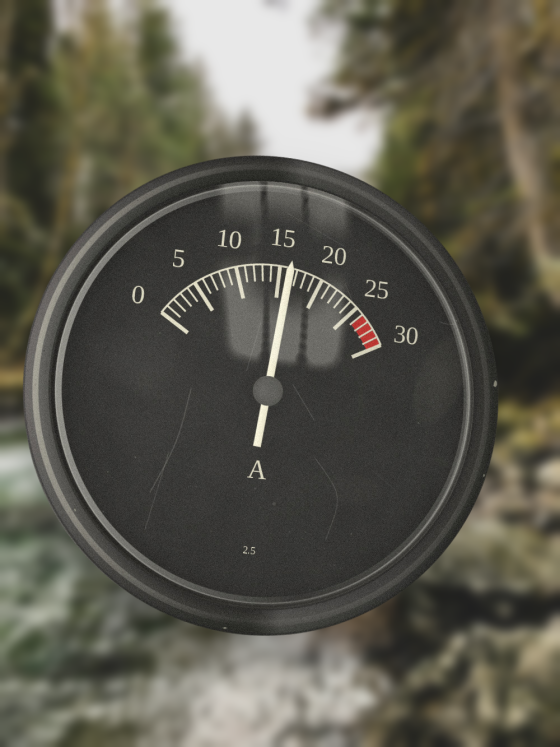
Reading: 16 A
